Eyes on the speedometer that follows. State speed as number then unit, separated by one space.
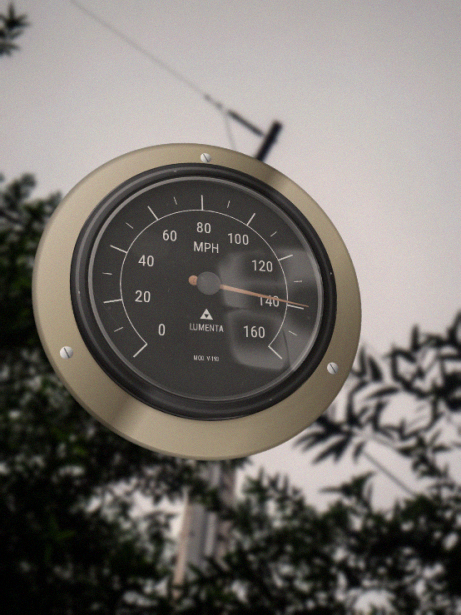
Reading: 140 mph
